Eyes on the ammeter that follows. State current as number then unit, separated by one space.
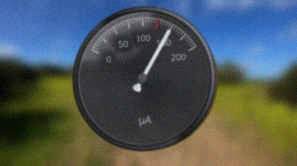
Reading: 150 µA
